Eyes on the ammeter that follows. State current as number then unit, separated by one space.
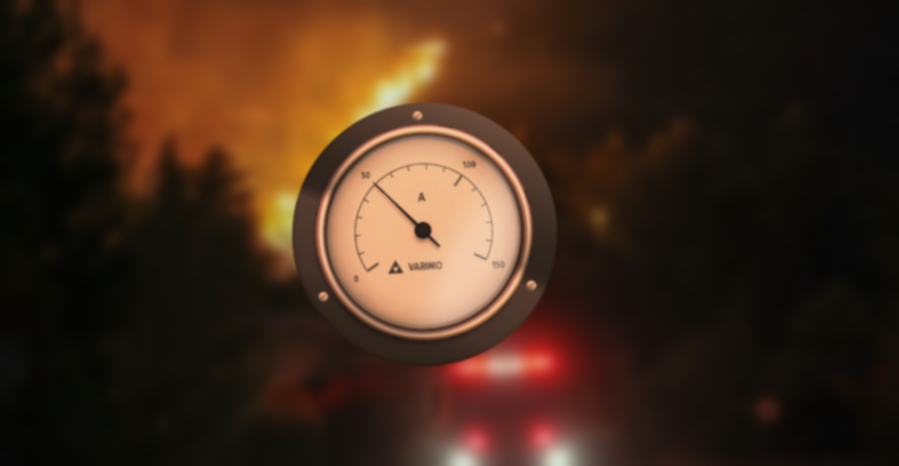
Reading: 50 A
